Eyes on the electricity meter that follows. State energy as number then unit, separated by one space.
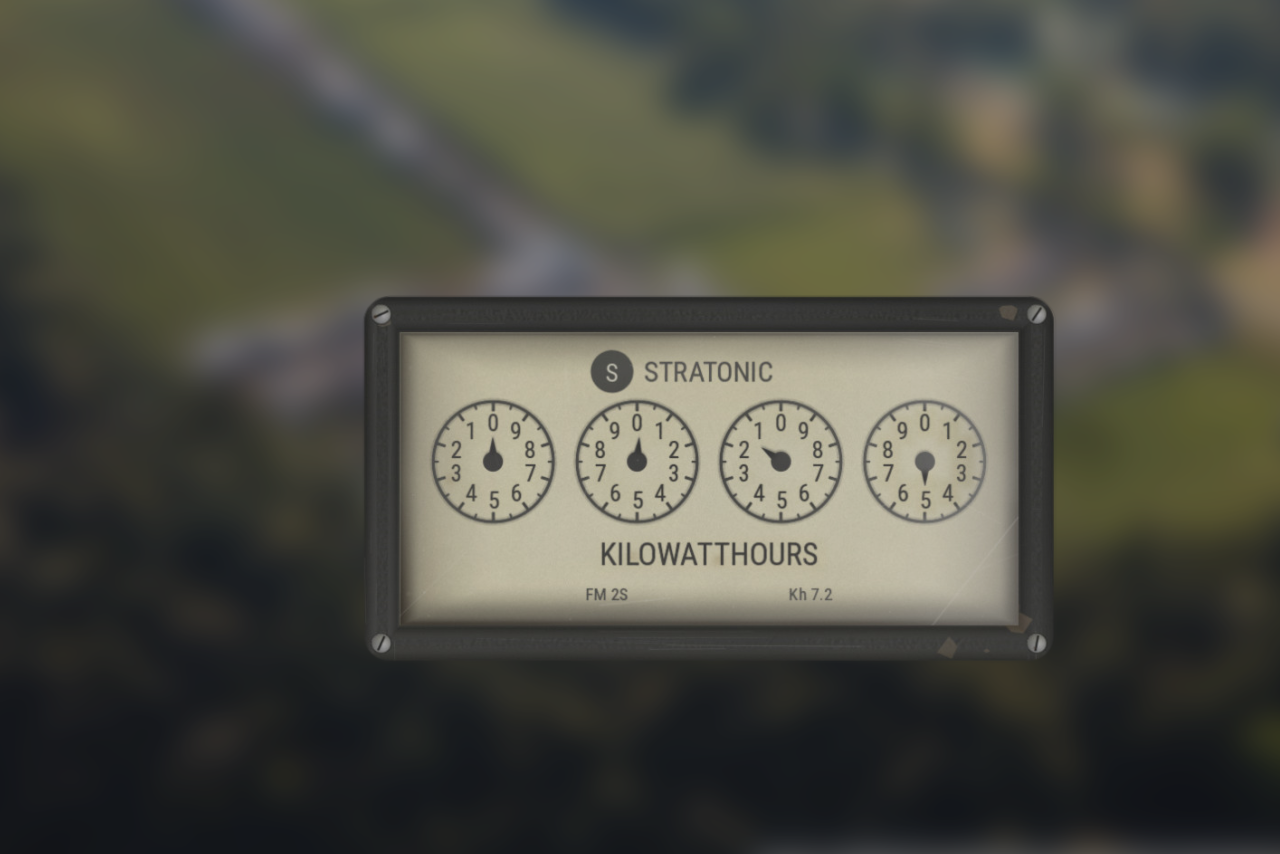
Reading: 15 kWh
